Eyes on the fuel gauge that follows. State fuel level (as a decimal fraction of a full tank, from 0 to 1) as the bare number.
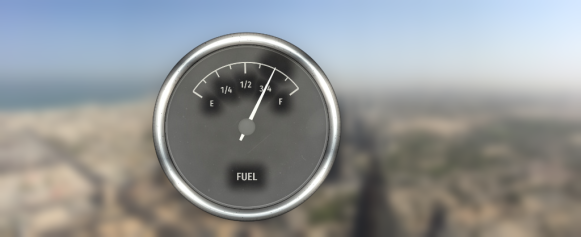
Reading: 0.75
